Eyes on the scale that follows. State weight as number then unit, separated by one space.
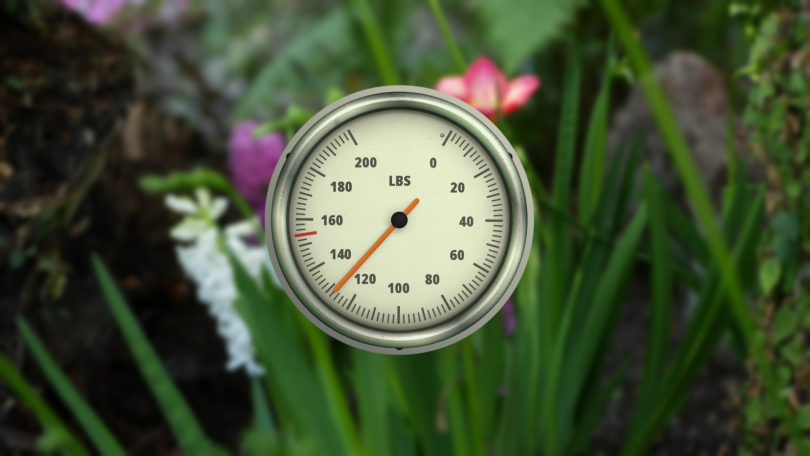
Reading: 128 lb
